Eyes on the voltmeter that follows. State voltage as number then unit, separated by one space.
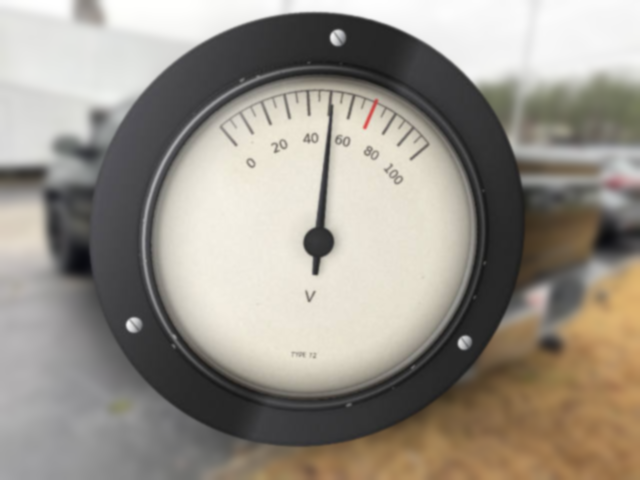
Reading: 50 V
